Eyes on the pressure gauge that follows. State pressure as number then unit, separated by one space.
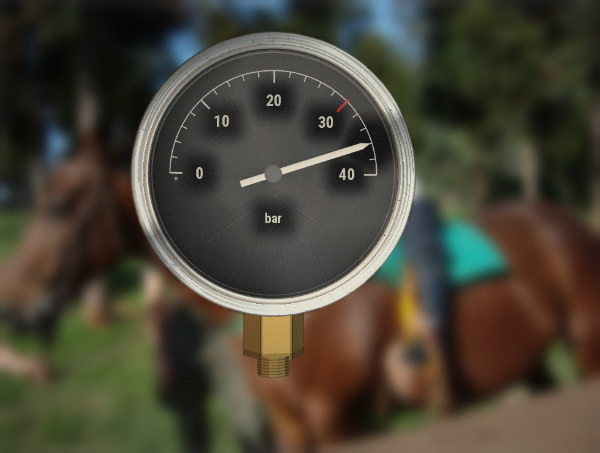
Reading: 36 bar
